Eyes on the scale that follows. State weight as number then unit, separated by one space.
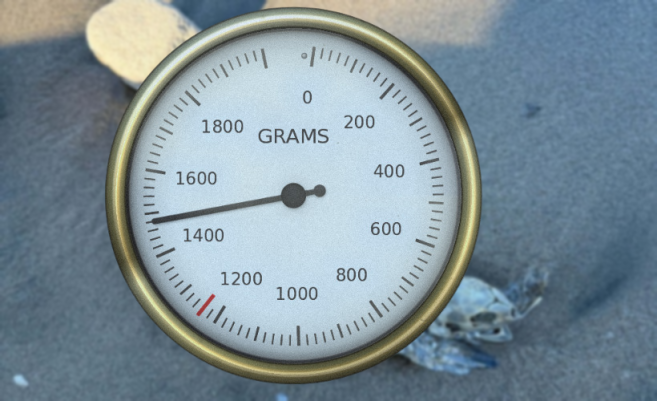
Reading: 1480 g
